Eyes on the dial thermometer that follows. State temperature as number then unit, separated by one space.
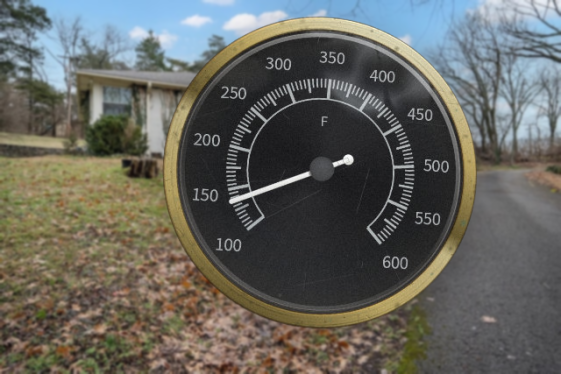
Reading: 135 °F
